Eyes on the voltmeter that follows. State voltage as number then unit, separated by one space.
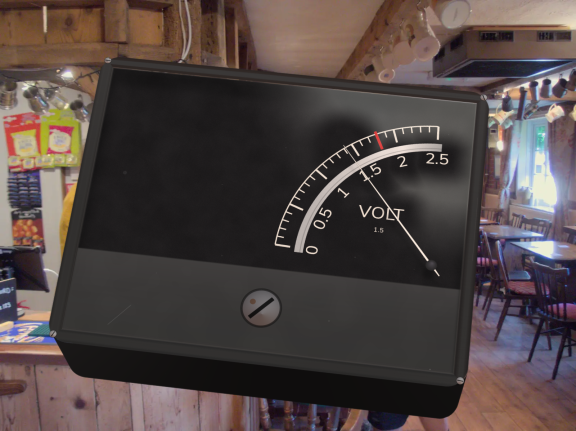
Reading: 1.4 V
